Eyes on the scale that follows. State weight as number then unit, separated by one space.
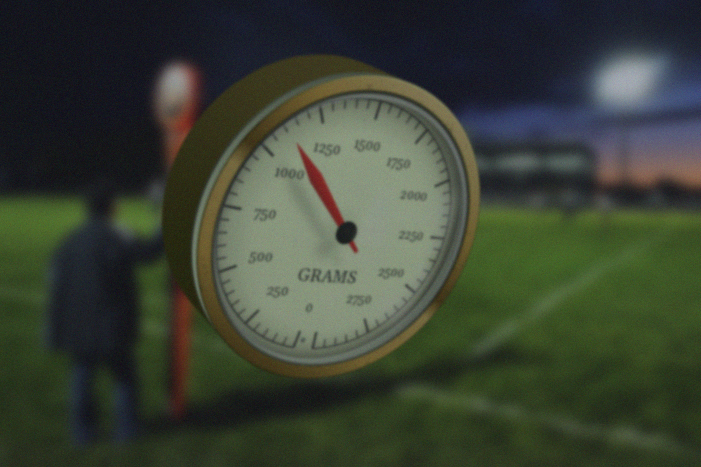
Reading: 1100 g
